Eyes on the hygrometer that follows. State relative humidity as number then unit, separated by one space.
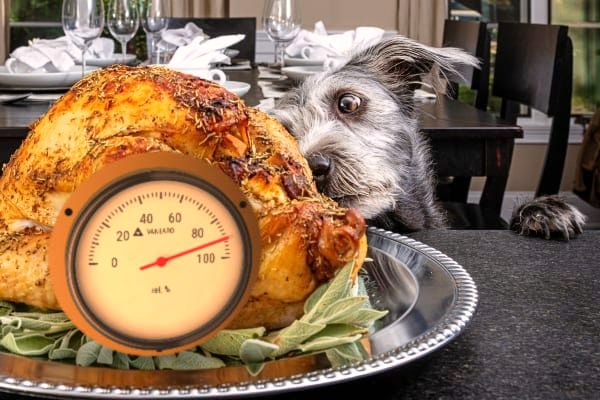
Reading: 90 %
